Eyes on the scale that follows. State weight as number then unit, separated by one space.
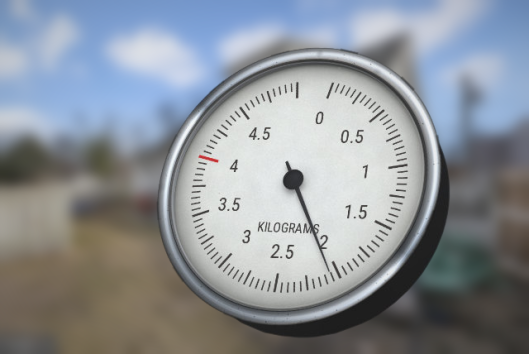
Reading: 2.05 kg
